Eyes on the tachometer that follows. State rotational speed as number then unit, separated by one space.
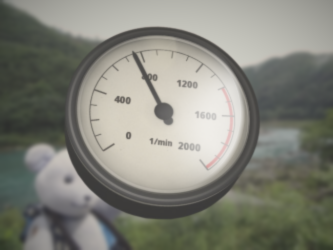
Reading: 750 rpm
